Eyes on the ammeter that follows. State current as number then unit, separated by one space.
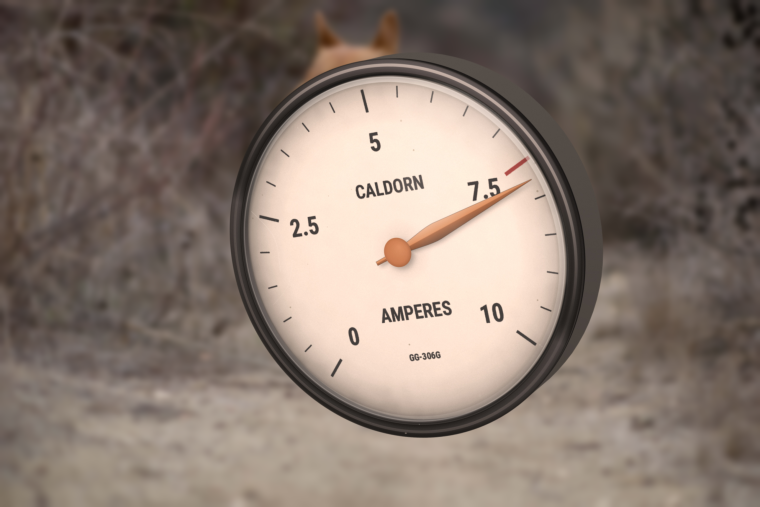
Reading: 7.75 A
